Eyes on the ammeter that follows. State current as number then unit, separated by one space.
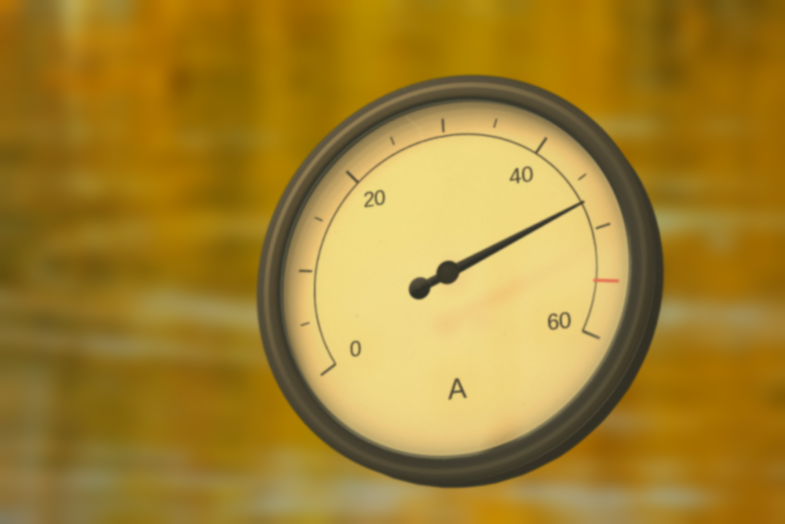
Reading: 47.5 A
